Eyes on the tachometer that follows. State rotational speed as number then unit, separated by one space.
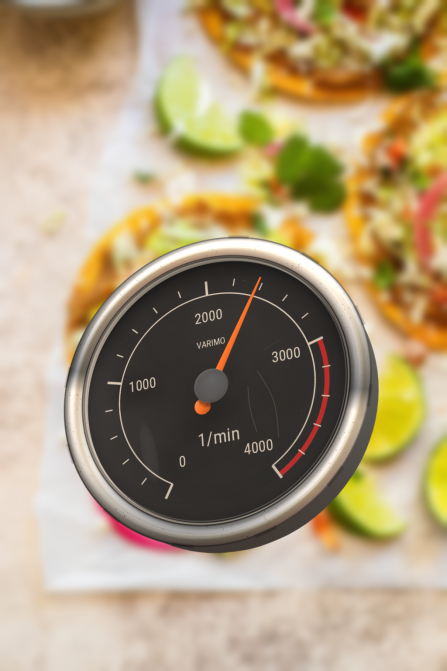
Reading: 2400 rpm
